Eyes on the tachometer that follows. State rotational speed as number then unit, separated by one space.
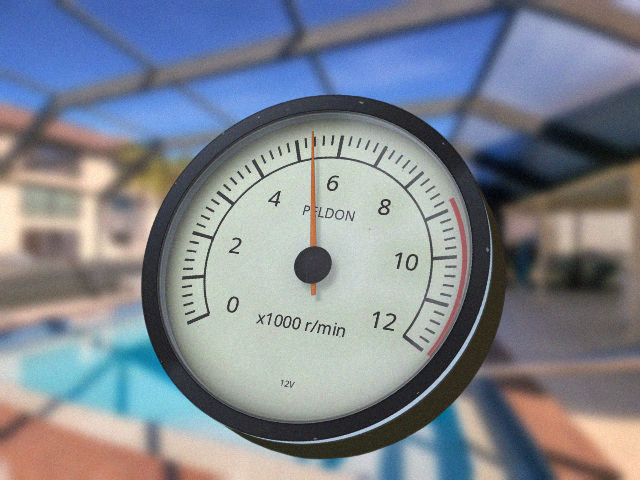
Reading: 5400 rpm
